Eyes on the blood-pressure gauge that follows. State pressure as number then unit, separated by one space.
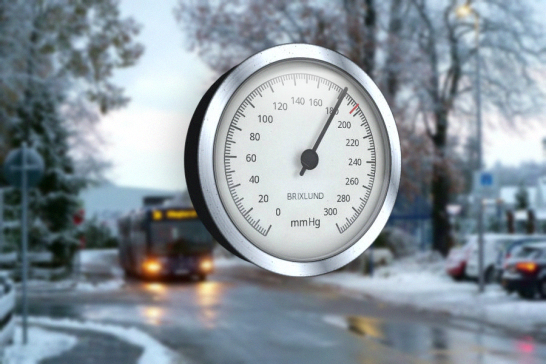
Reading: 180 mmHg
